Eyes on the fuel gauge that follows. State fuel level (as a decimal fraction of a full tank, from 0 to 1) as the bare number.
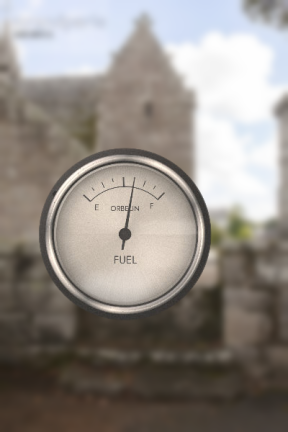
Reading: 0.625
